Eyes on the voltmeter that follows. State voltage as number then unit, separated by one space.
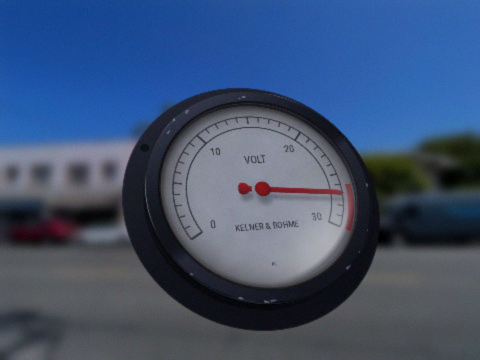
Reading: 27 V
